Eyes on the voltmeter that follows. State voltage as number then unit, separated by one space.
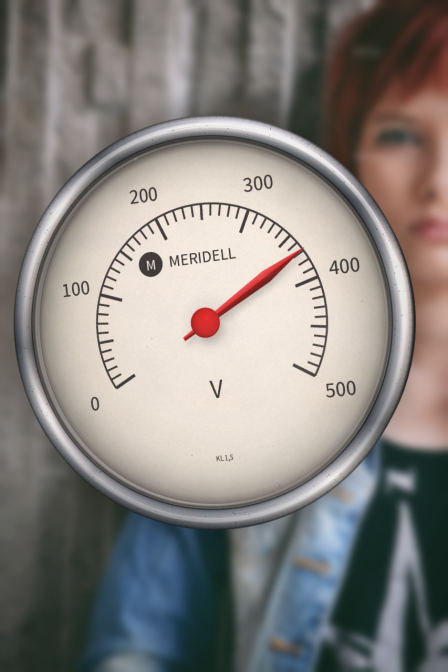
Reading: 370 V
